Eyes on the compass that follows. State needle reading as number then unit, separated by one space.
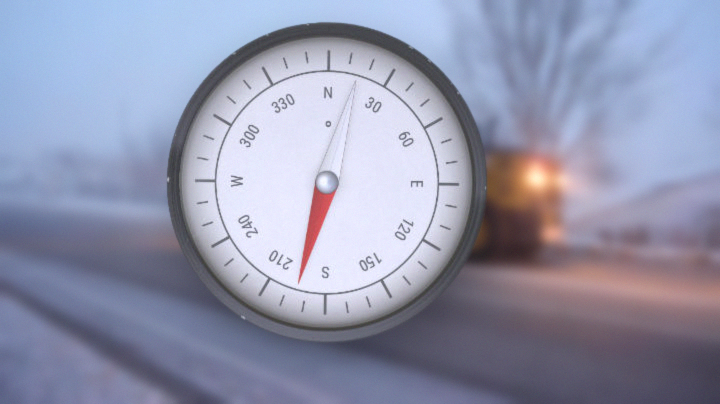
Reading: 195 °
